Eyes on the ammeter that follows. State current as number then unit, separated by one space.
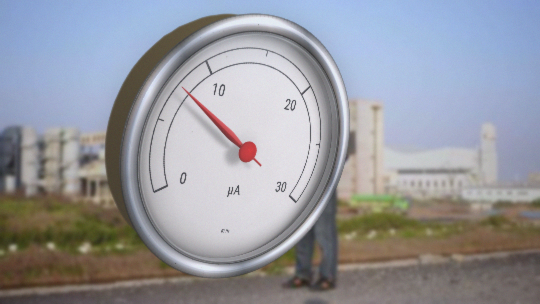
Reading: 7.5 µA
